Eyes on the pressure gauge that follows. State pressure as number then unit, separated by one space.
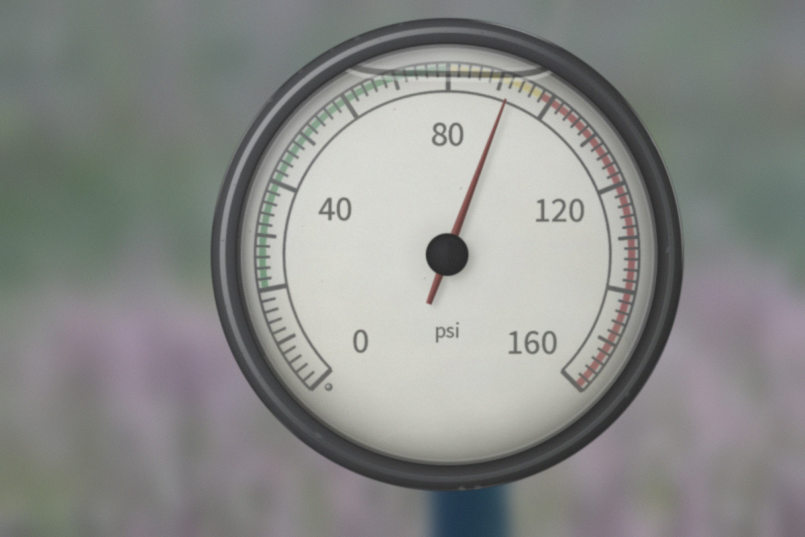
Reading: 92 psi
